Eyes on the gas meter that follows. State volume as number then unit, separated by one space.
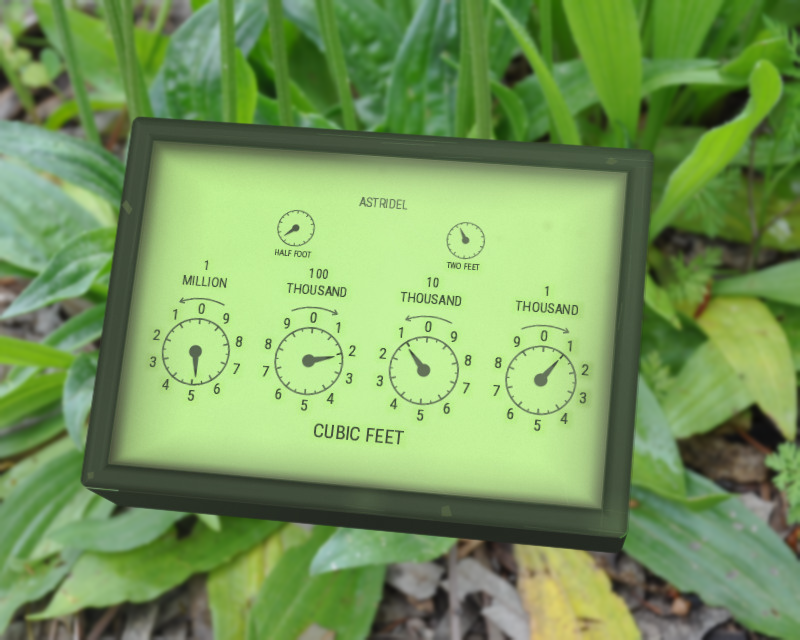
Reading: 521100 ft³
